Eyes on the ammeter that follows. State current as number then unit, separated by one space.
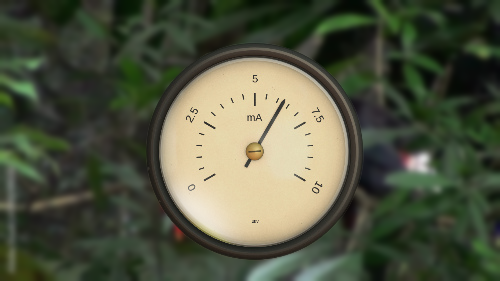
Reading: 6.25 mA
